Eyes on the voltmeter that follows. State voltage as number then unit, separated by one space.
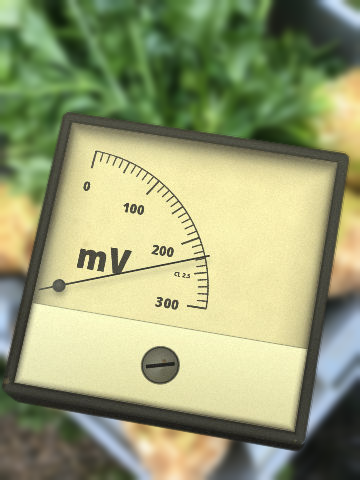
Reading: 230 mV
